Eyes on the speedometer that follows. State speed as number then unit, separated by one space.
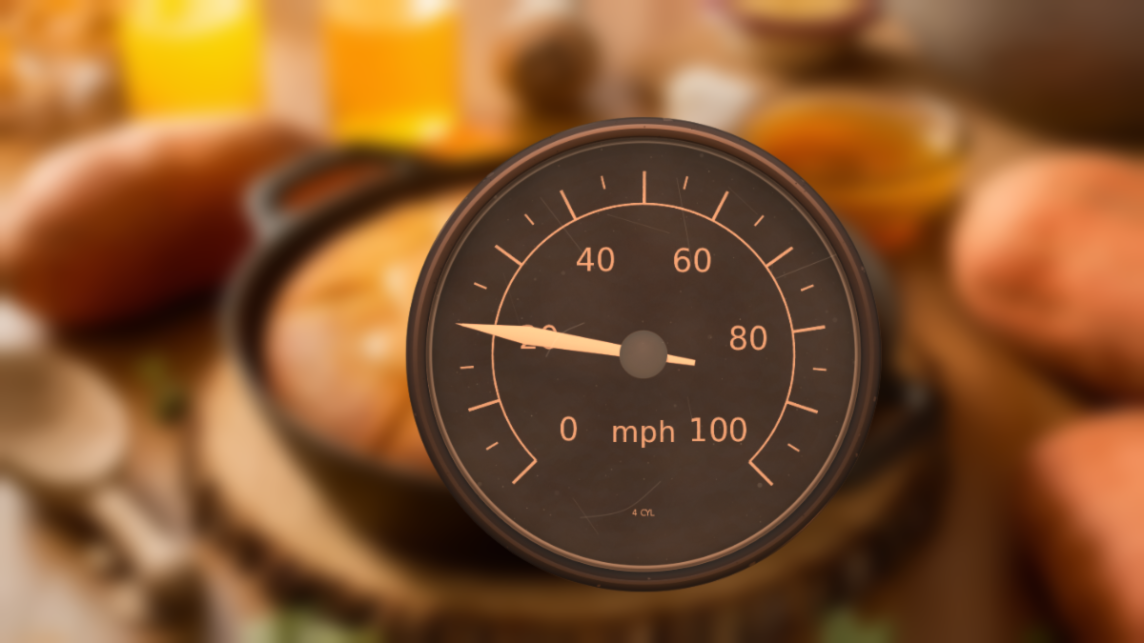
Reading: 20 mph
